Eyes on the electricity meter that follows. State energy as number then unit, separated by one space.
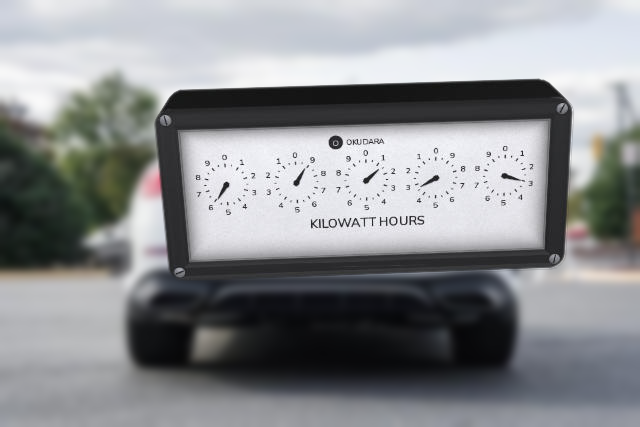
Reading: 59133 kWh
